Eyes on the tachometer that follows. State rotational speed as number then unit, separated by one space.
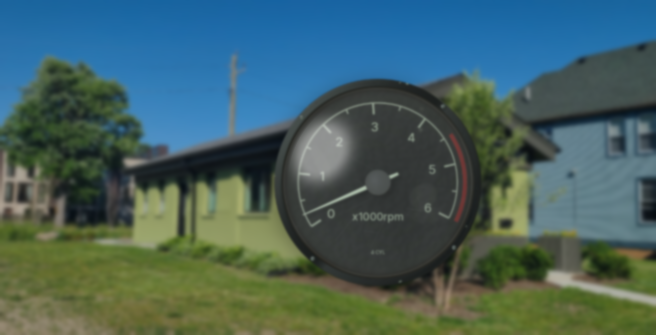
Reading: 250 rpm
